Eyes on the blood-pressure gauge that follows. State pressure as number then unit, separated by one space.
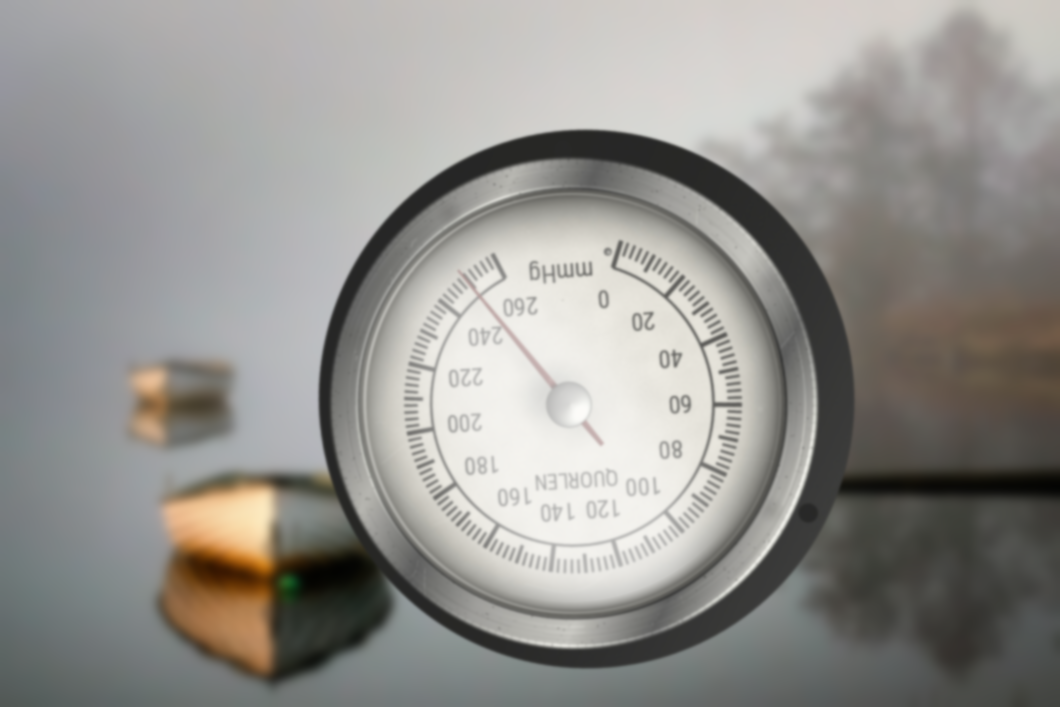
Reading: 250 mmHg
